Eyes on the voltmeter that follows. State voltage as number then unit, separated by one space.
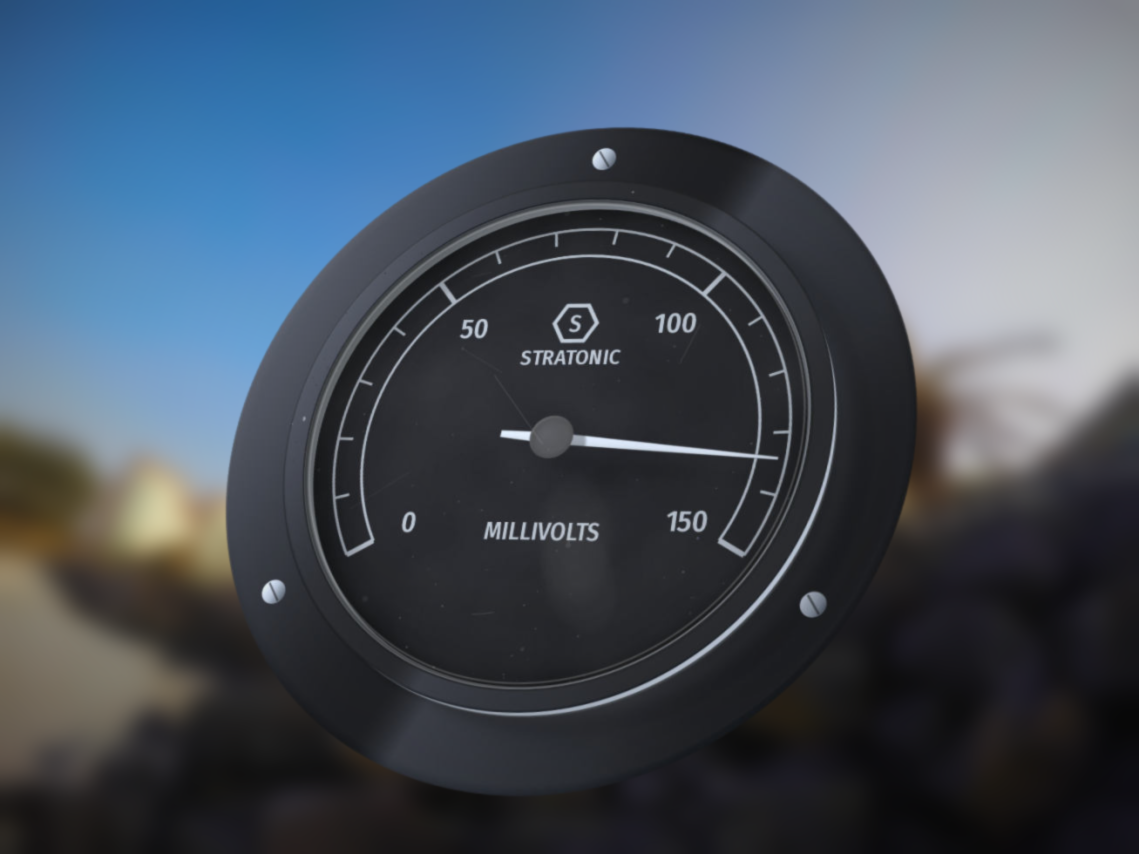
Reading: 135 mV
